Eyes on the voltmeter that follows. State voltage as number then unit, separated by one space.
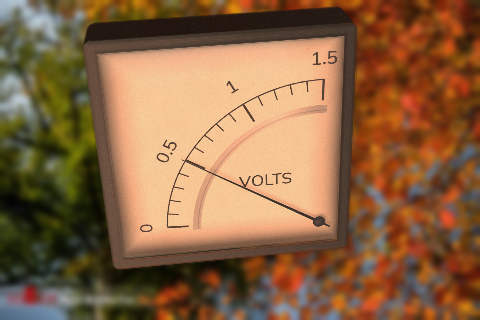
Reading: 0.5 V
